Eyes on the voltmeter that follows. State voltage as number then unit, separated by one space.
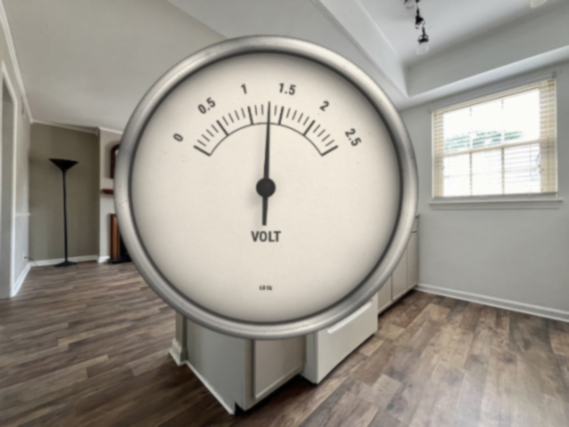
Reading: 1.3 V
